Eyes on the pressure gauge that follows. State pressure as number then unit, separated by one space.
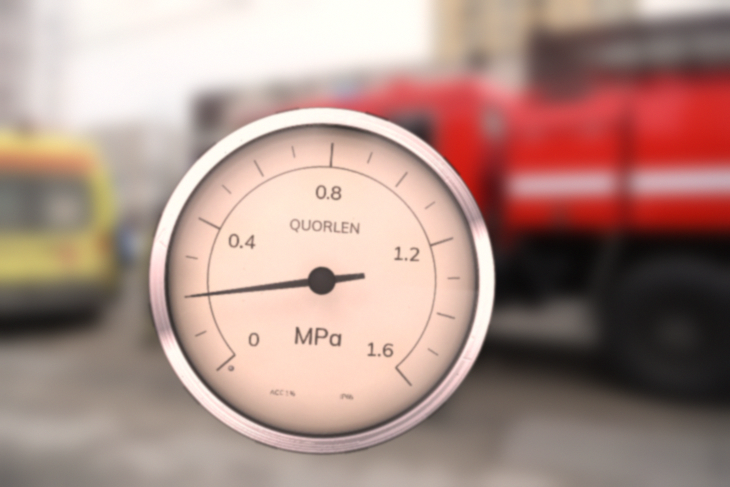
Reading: 0.2 MPa
